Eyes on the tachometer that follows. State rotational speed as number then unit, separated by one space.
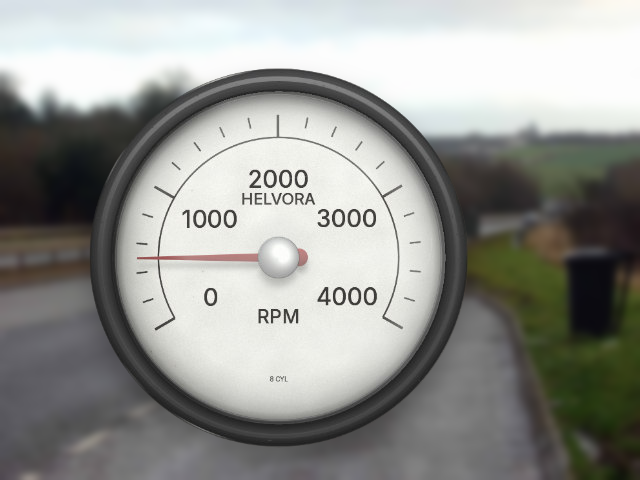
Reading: 500 rpm
